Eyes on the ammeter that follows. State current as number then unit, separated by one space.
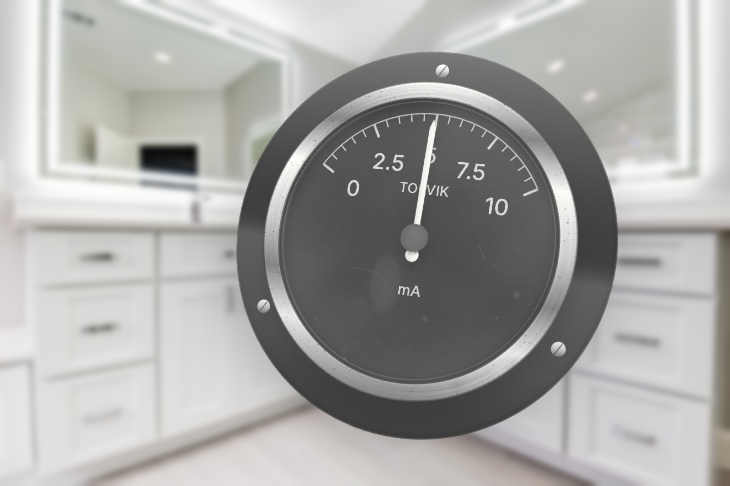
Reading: 5 mA
